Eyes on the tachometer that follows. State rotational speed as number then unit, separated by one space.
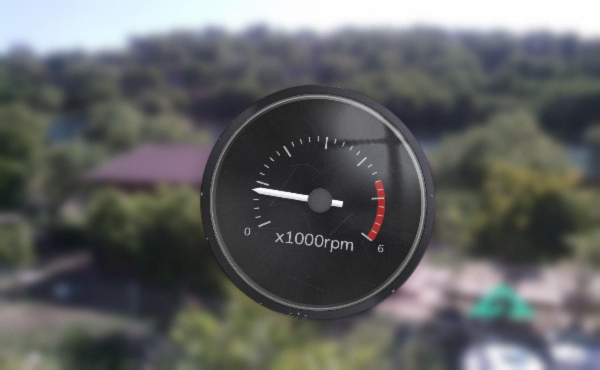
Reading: 800 rpm
